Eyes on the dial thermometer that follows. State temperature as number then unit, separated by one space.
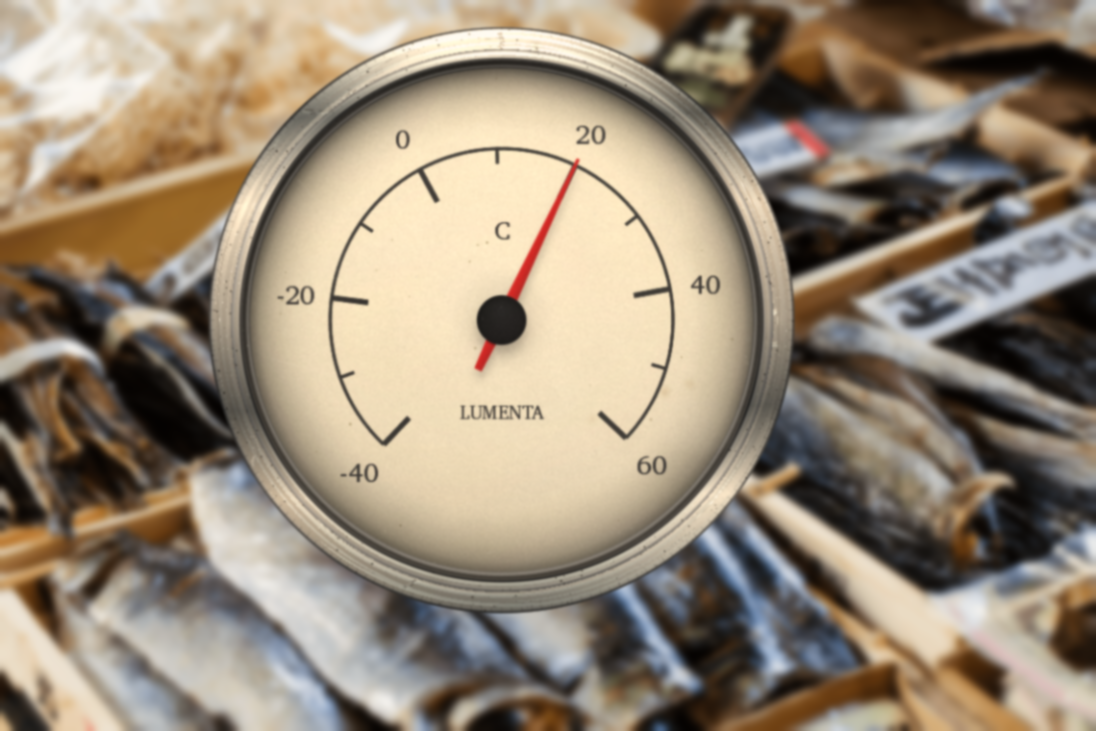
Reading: 20 °C
